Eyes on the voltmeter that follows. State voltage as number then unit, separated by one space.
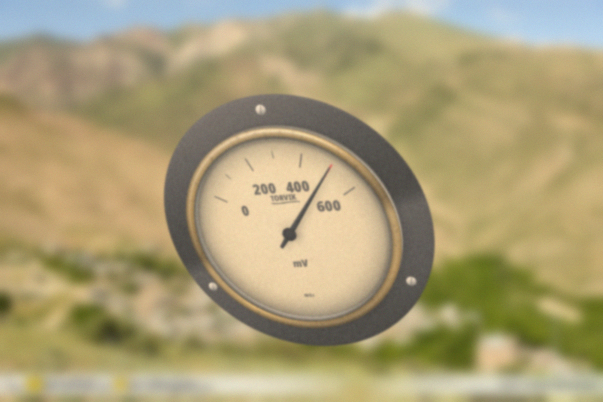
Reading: 500 mV
